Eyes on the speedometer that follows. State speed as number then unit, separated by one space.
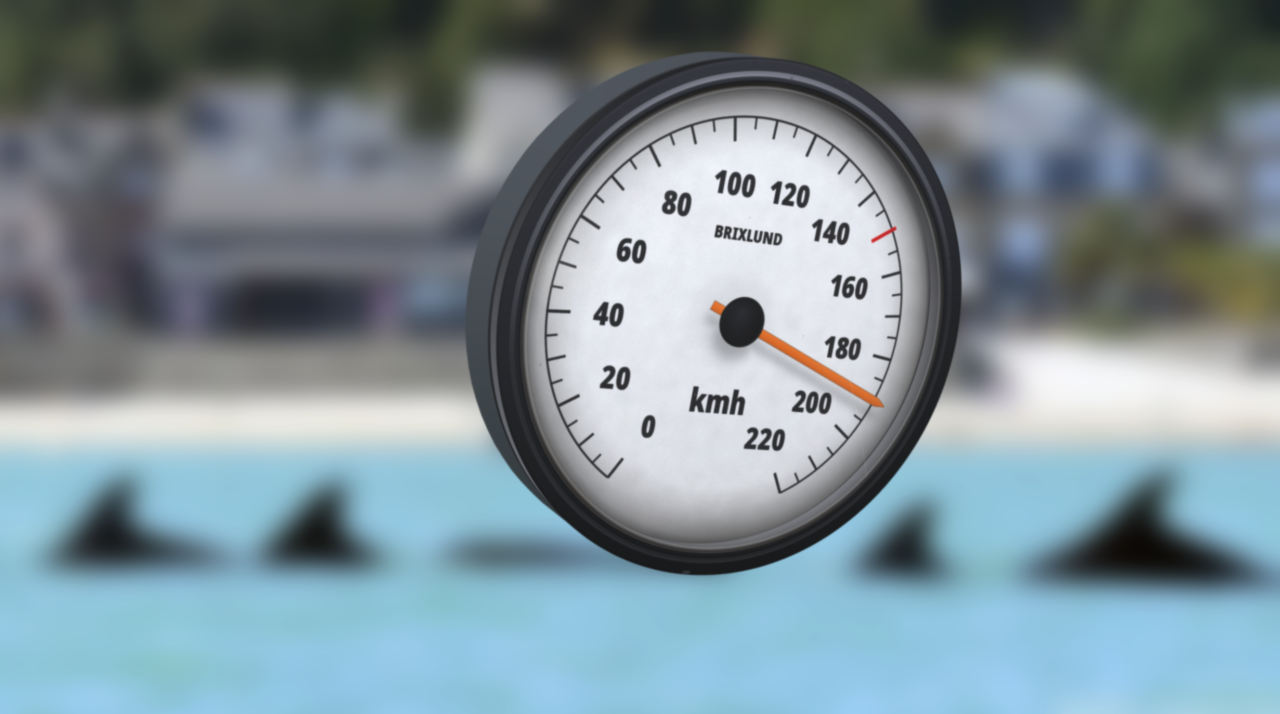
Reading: 190 km/h
